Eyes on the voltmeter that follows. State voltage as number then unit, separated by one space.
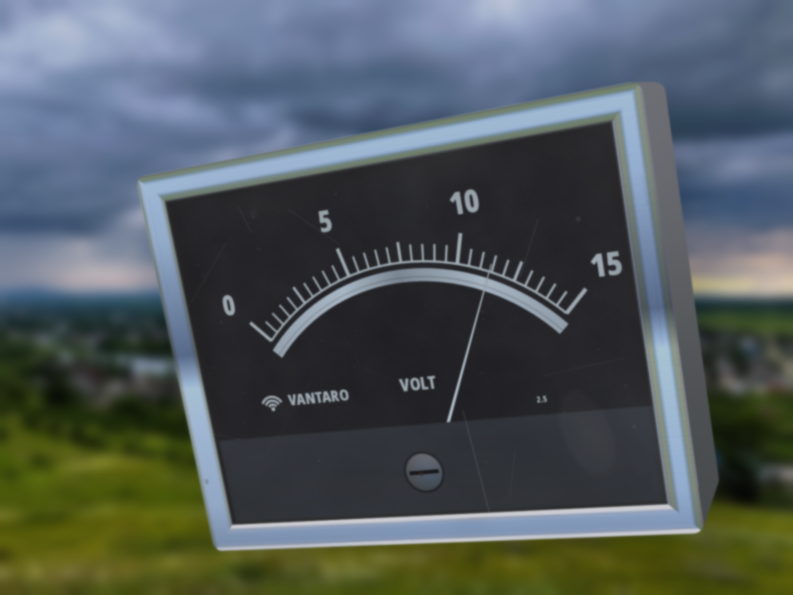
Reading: 11.5 V
